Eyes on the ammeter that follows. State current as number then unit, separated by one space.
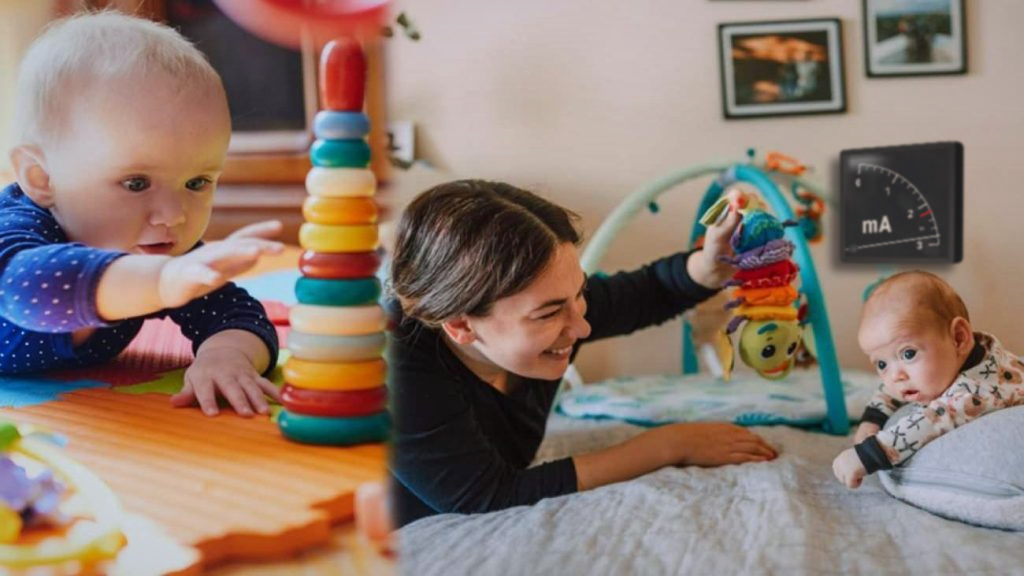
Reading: 2.8 mA
